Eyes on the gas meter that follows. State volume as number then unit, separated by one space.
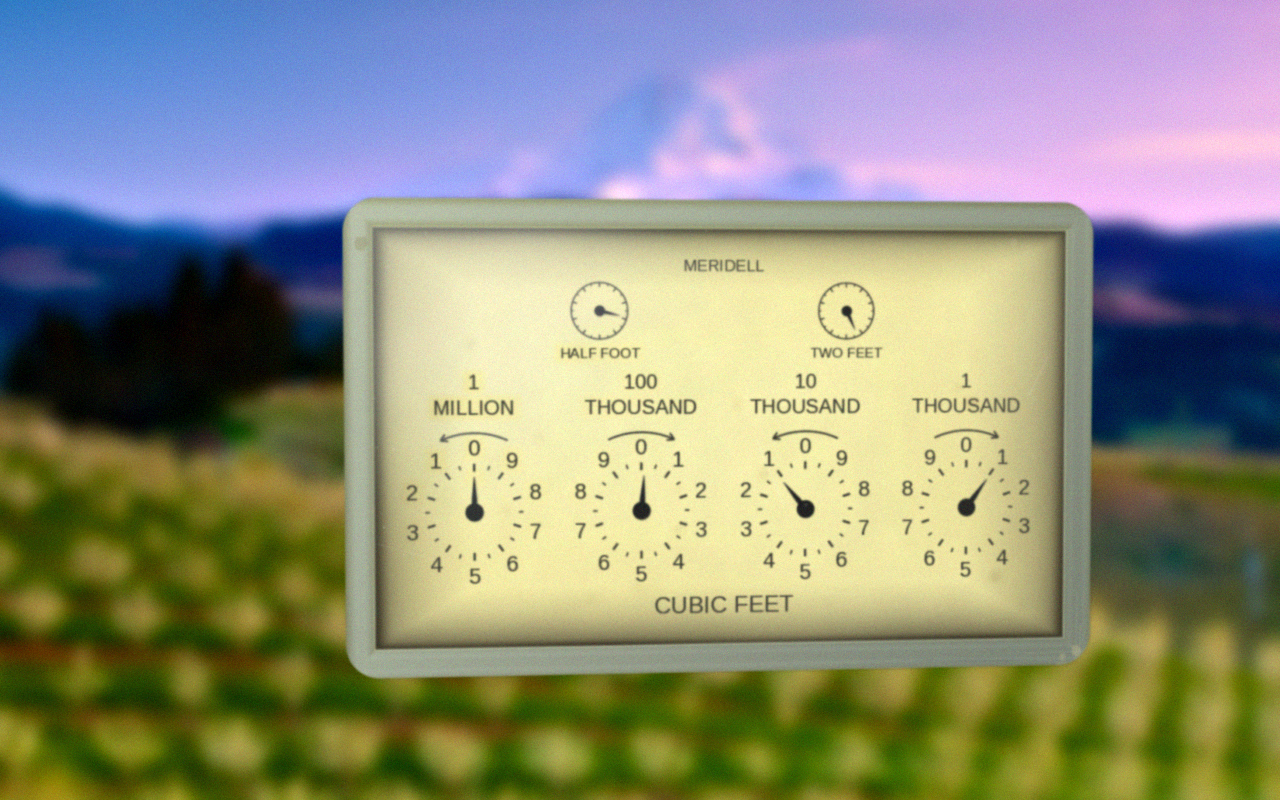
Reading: 1100 ft³
